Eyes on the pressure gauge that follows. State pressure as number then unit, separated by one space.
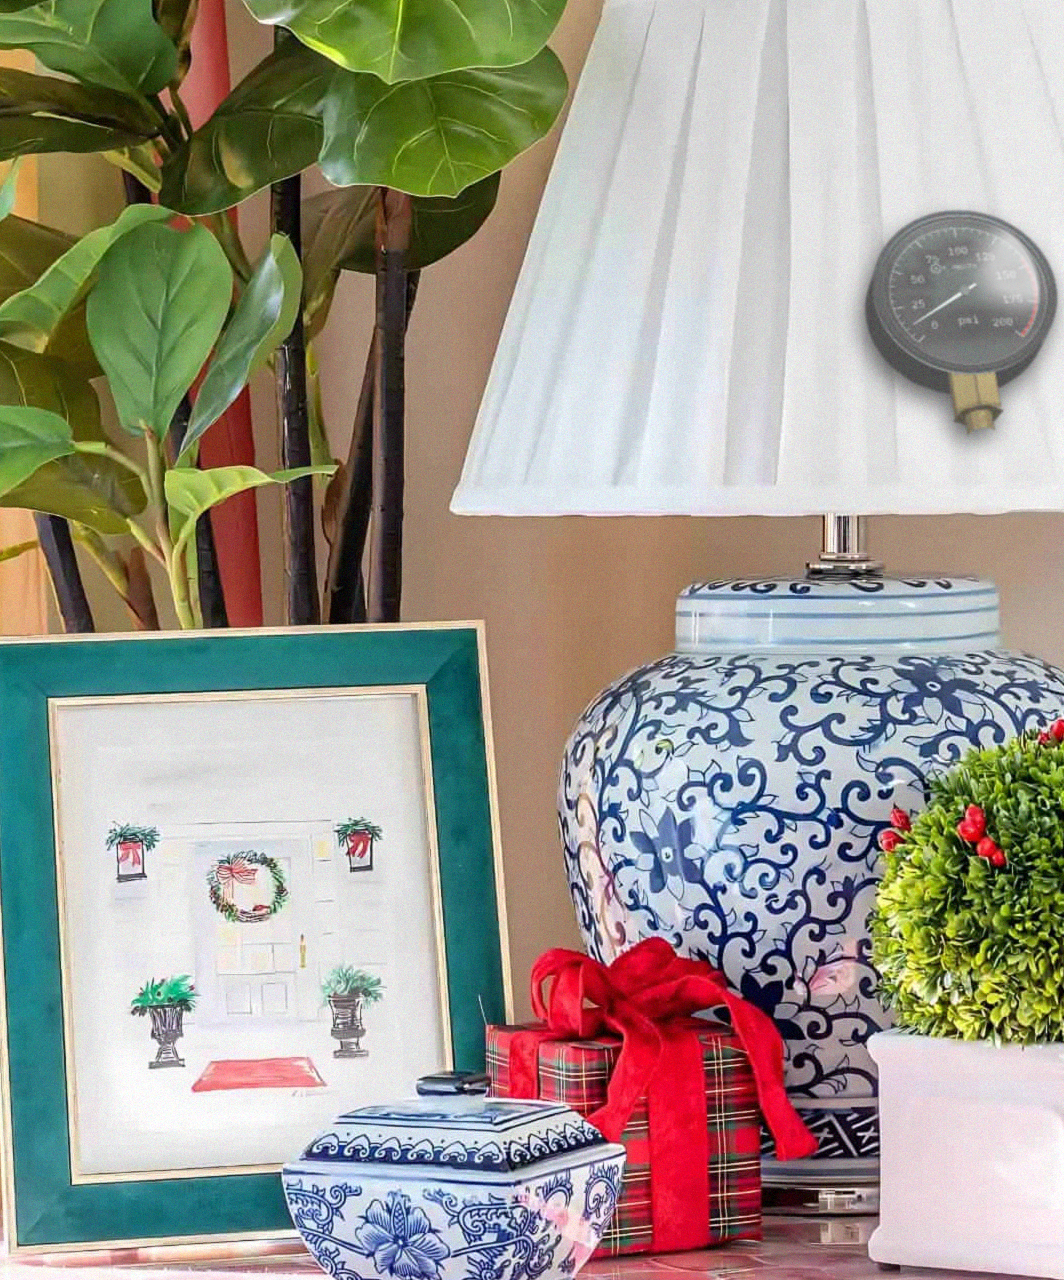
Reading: 10 psi
